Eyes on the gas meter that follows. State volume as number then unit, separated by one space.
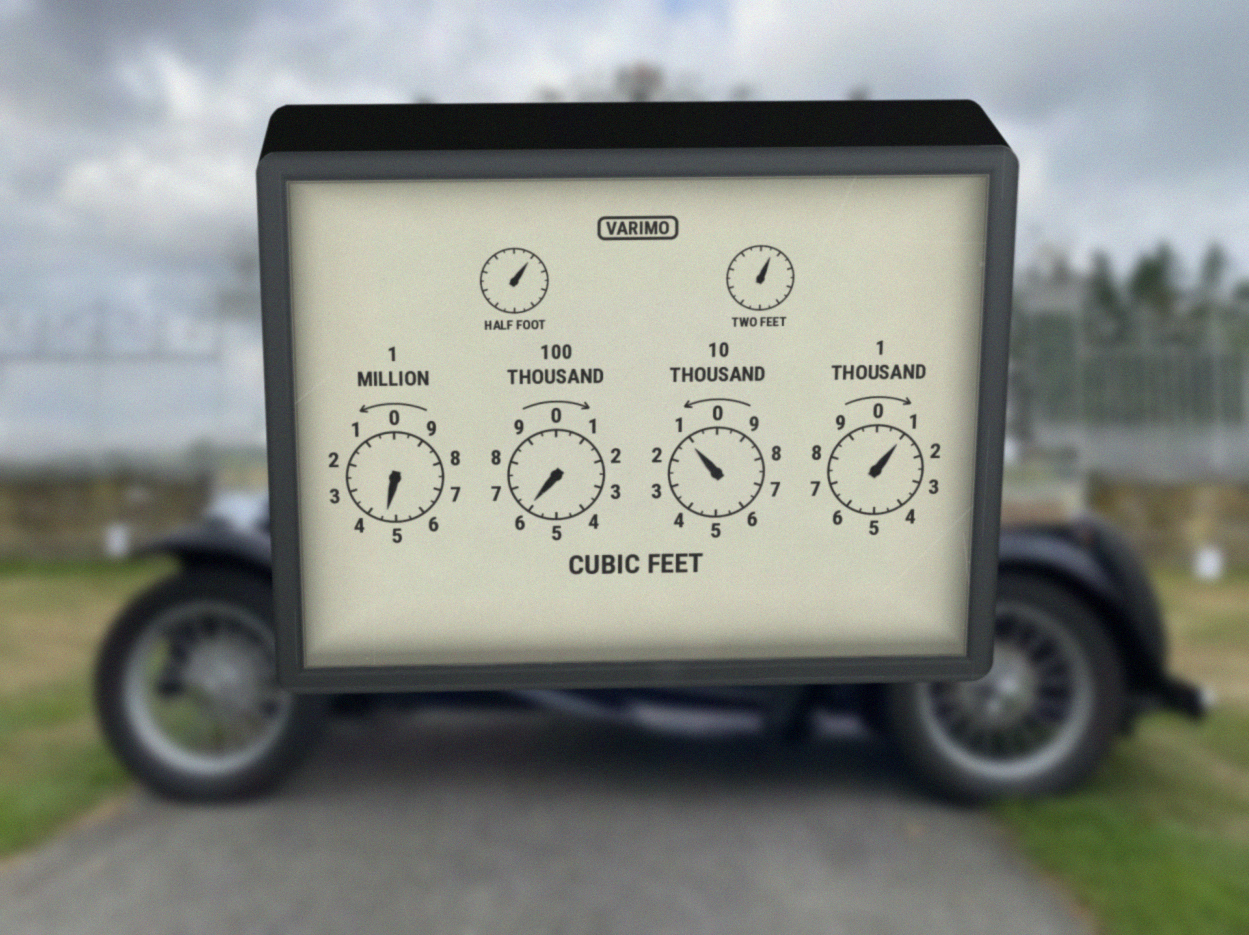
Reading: 461100 ft³
